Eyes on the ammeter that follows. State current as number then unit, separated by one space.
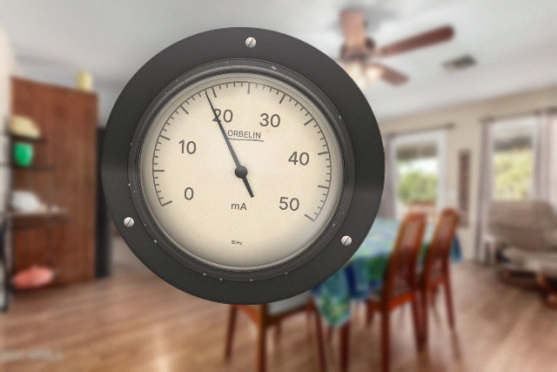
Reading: 19 mA
